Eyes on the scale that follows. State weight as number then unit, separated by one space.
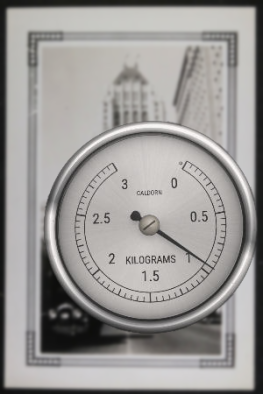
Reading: 0.95 kg
